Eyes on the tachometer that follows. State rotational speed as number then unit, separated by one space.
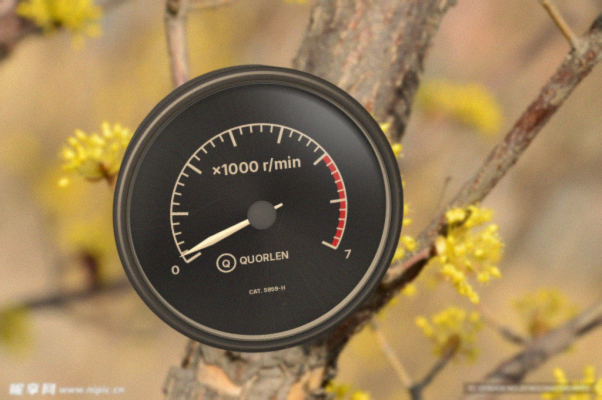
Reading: 200 rpm
